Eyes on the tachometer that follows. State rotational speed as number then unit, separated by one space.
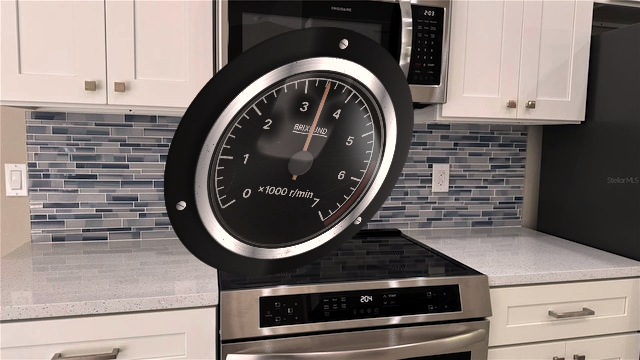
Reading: 3400 rpm
